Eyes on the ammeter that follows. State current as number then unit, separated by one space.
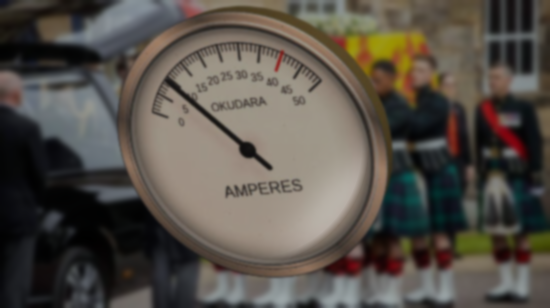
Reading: 10 A
